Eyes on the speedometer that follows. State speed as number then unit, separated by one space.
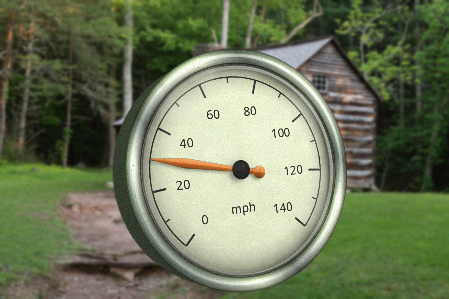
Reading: 30 mph
